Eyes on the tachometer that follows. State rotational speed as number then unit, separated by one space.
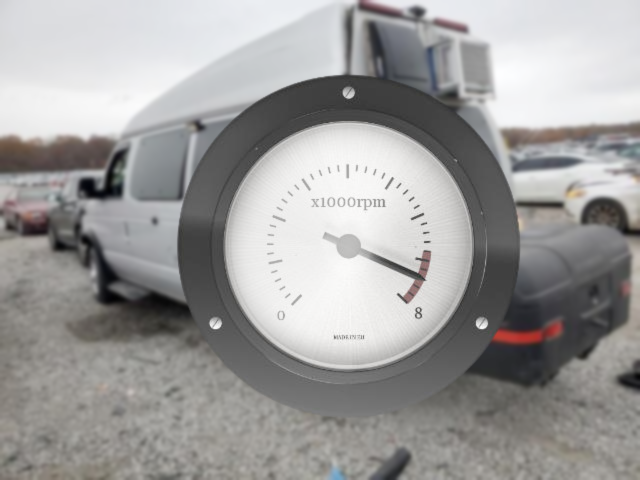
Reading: 7400 rpm
